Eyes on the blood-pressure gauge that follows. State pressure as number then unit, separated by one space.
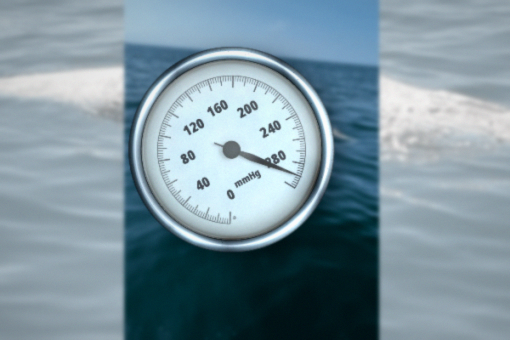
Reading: 290 mmHg
